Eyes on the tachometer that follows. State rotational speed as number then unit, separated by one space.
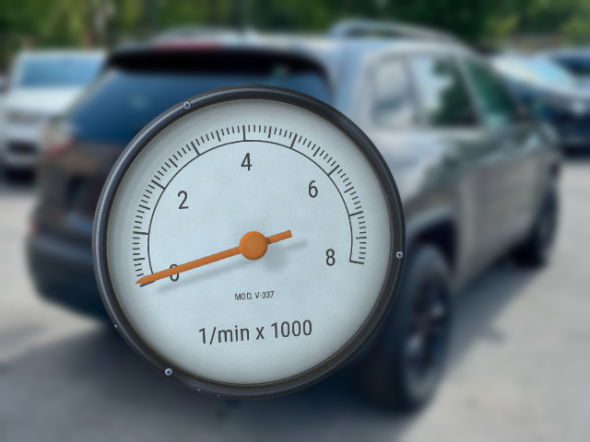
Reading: 100 rpm
